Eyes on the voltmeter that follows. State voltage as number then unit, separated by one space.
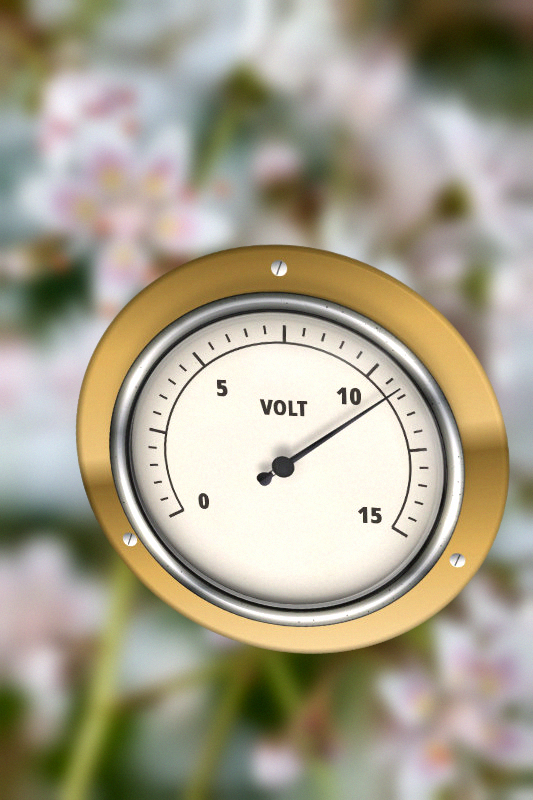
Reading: 10.75 V
